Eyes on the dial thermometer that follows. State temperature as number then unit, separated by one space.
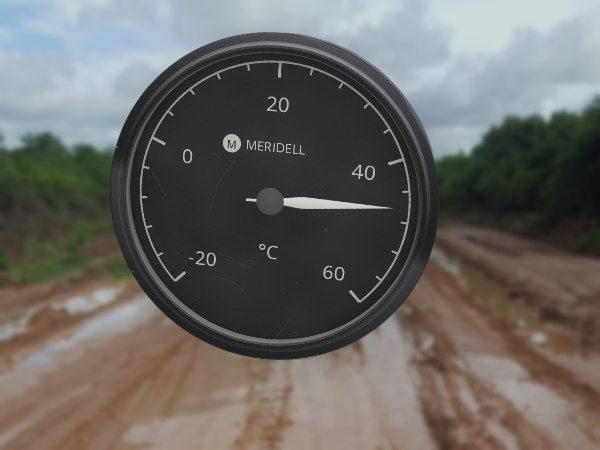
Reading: 46 °C
